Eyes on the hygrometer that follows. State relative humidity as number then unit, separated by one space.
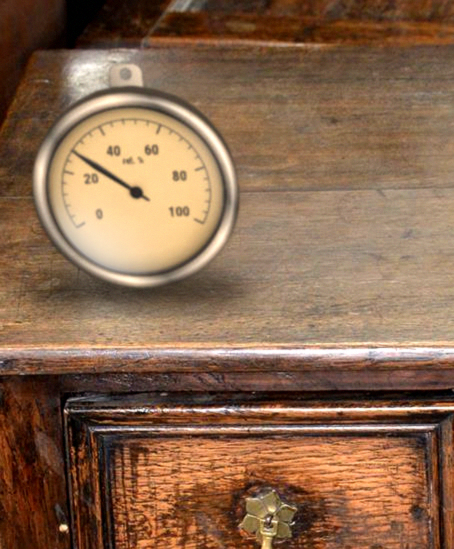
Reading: 28 %
